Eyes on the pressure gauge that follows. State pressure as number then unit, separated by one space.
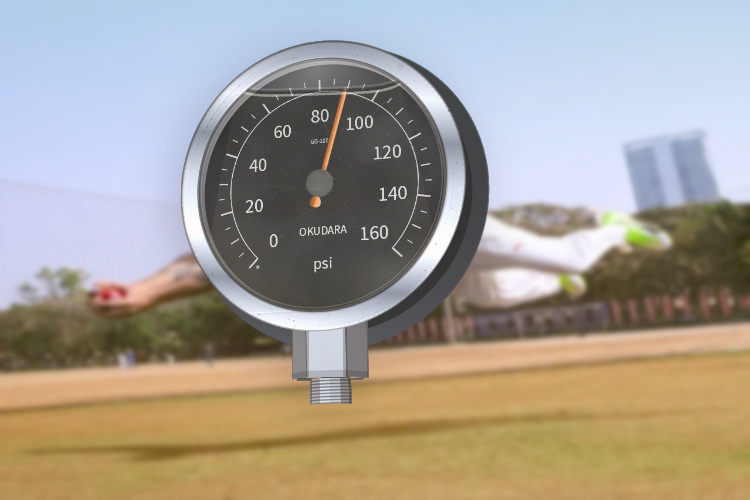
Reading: 90 psi
